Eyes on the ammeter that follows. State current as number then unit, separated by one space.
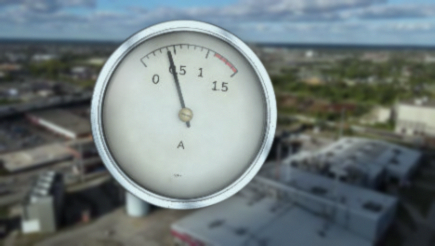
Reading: 0.4 A
